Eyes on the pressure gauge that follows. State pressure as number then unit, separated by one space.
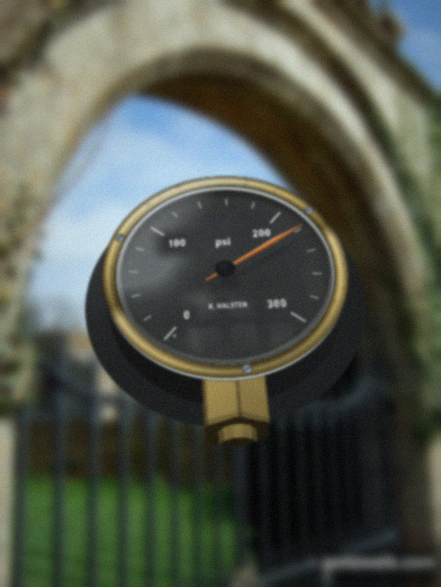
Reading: 220 psi
